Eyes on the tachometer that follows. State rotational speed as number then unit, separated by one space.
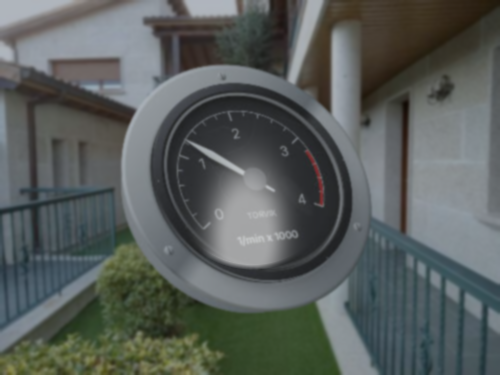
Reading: 1200 rpm
